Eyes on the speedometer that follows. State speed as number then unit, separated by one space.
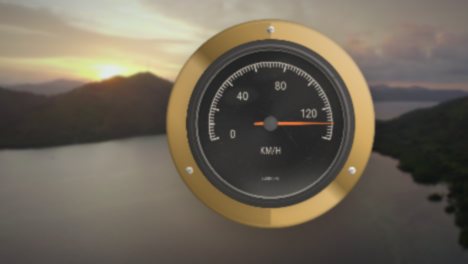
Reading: 130 km/h
